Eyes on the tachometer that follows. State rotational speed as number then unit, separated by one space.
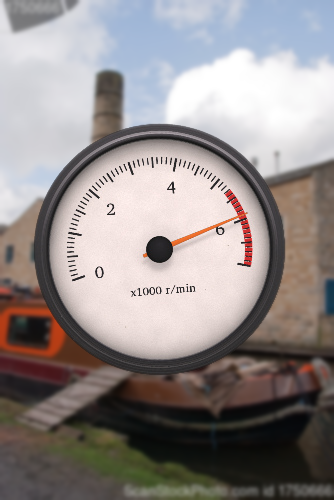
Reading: 5900 rpm
